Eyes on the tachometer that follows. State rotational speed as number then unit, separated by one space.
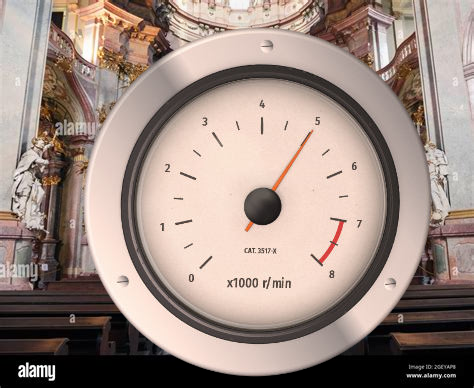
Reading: 5000 rpm
